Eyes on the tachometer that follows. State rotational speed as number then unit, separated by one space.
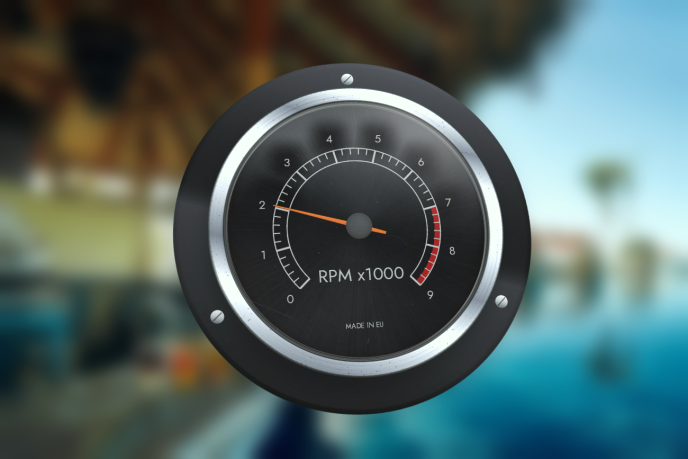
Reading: 2000 rpm
